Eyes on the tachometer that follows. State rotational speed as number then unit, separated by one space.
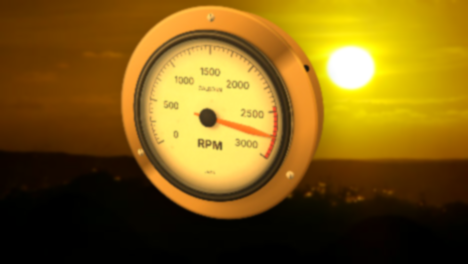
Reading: 2750 rpm
